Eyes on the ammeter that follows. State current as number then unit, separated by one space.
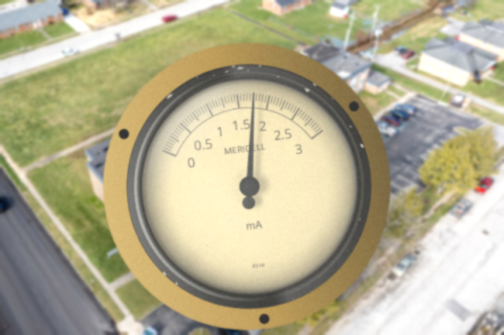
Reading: 1.75 mA
